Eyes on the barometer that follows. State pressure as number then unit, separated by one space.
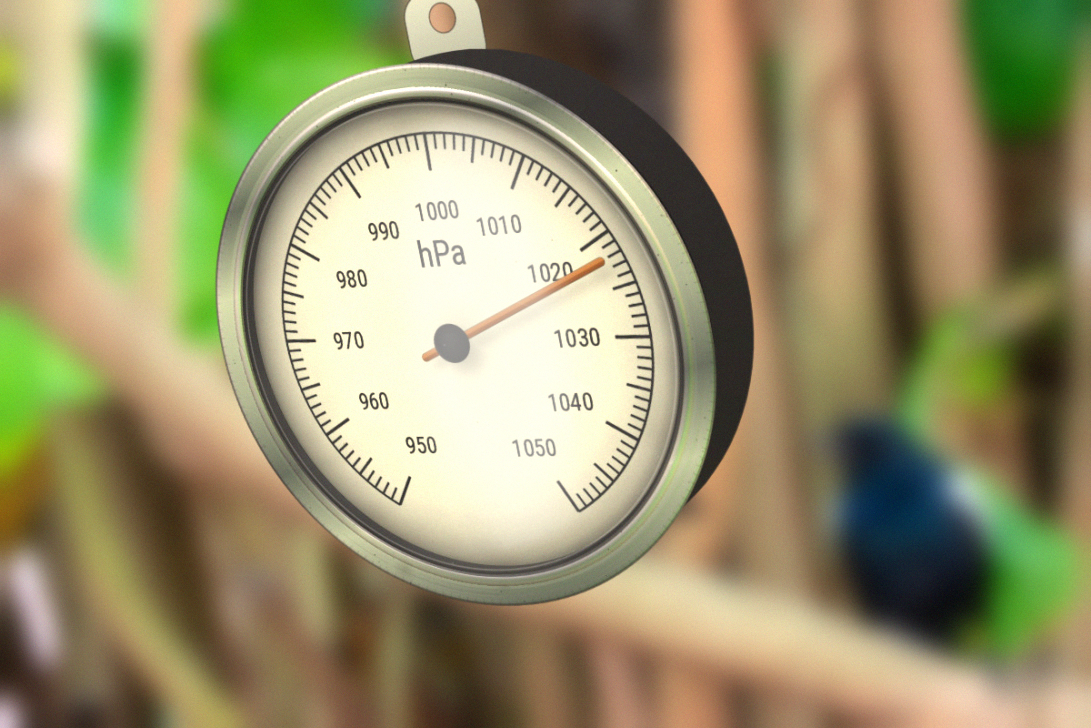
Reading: 1022 hPa
